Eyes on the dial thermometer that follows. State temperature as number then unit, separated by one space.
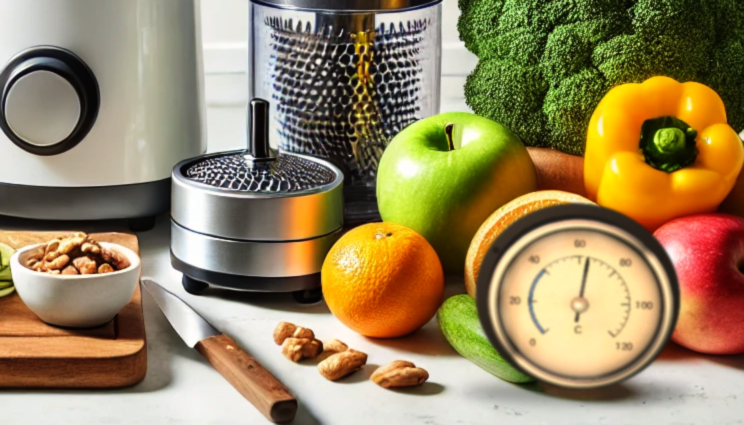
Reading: 64 °C
